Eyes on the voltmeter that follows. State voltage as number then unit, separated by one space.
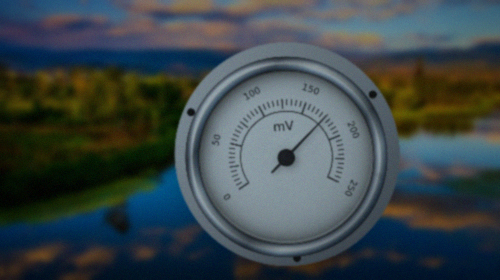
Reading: 175 mV
